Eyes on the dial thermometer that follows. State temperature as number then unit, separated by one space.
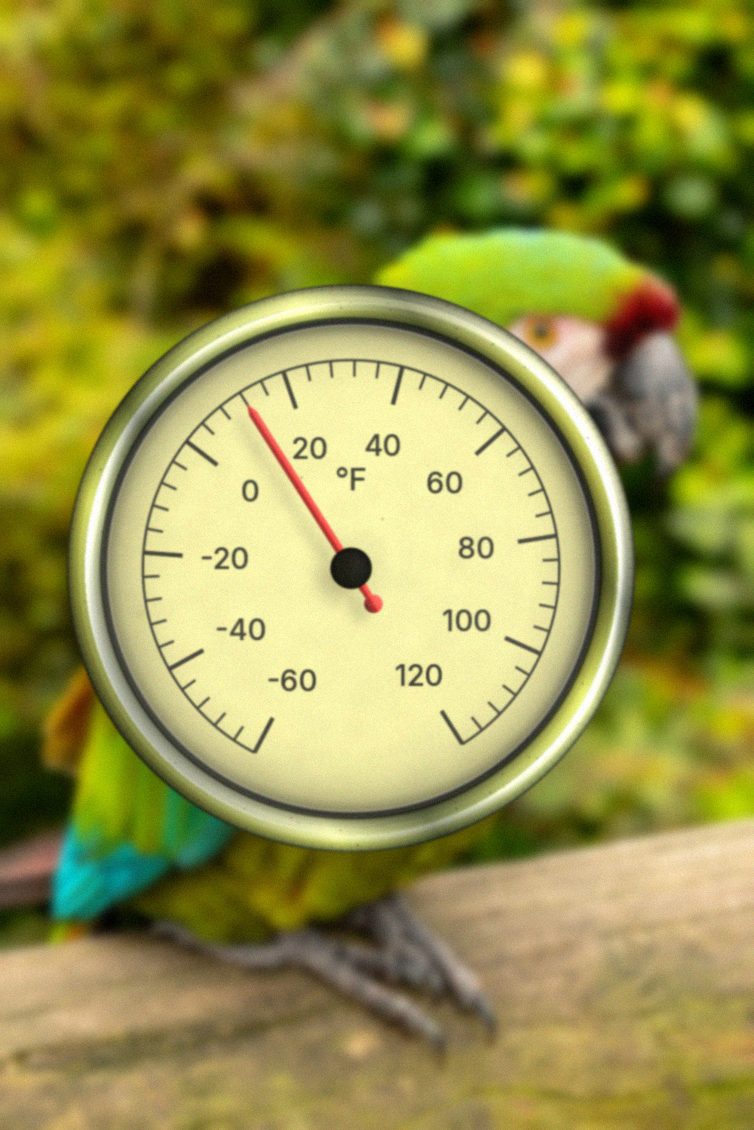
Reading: 12 °F
